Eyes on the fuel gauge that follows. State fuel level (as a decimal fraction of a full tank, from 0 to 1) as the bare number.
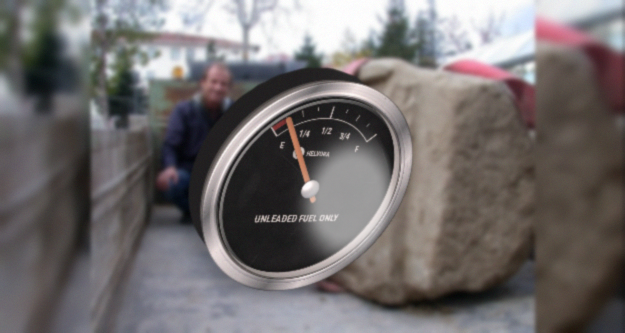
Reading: 0.125
